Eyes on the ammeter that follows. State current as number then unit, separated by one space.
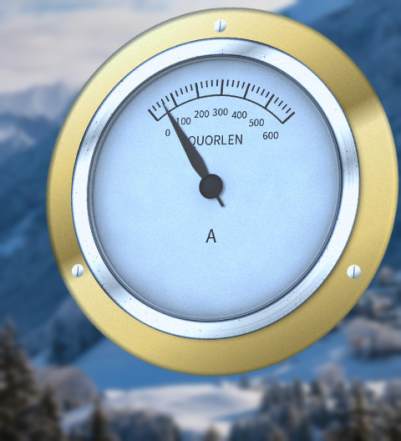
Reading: 60 A
